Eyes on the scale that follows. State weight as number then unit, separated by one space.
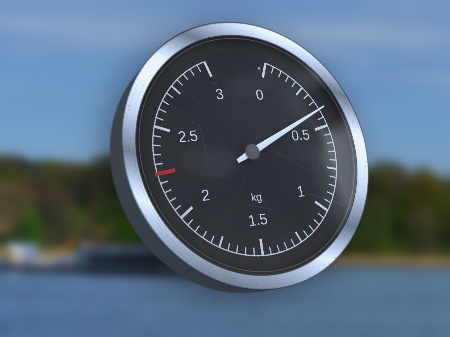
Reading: 0.4 kg
